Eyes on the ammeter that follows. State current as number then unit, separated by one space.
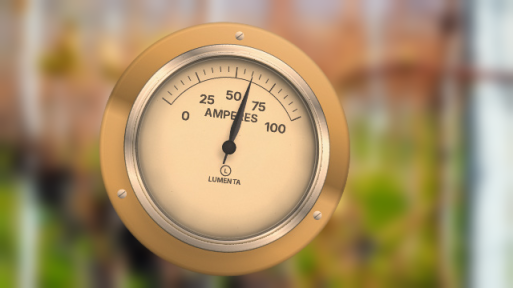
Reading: 60 A
